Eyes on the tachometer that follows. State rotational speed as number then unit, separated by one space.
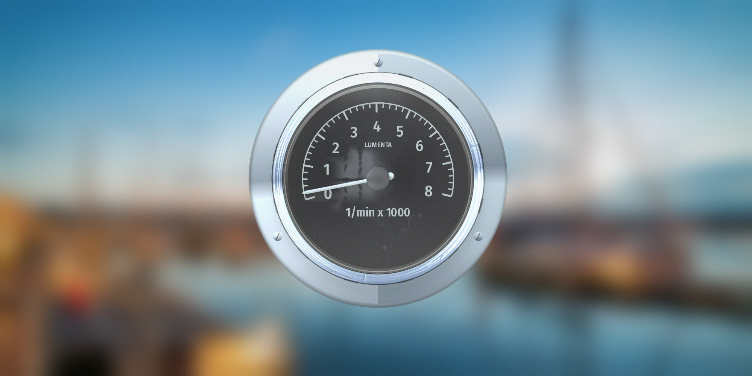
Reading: 200 rpm
